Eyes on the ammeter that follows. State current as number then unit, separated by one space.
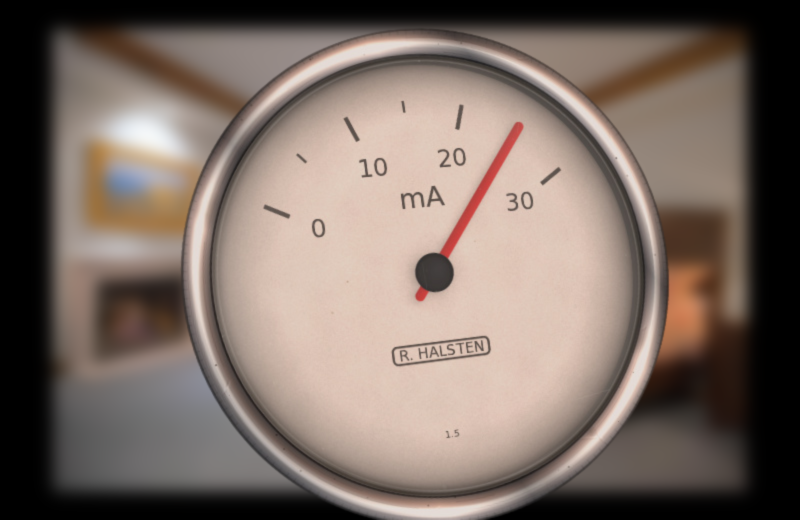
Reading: 25 mA
